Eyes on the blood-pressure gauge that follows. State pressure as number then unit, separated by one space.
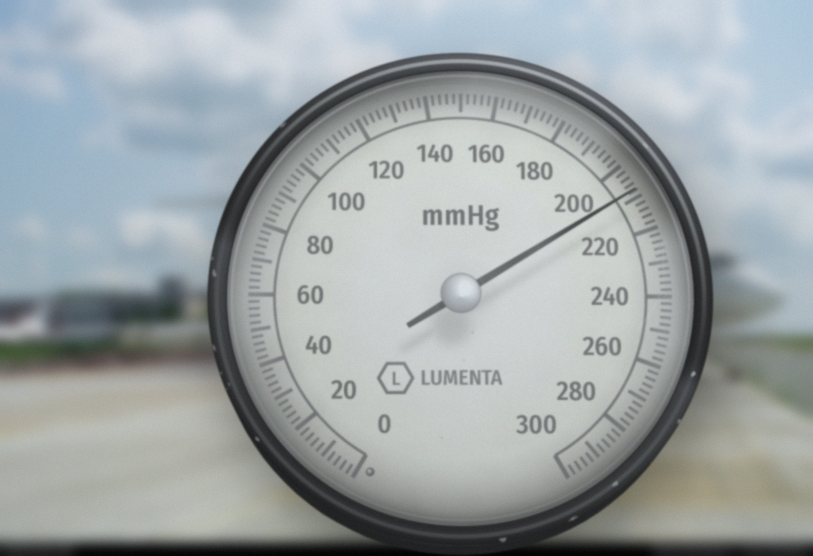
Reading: 208 mmHg
